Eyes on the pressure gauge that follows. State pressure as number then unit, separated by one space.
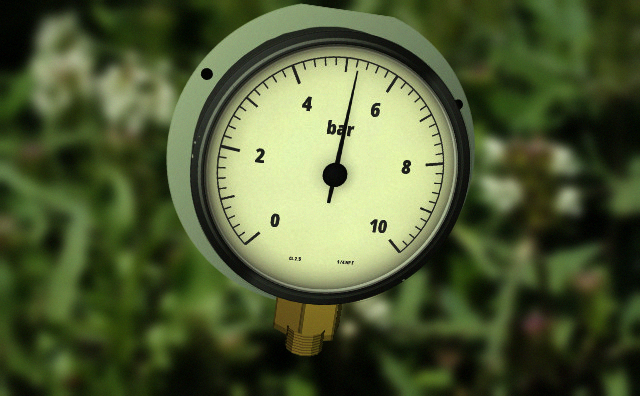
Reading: 5.2 bar
